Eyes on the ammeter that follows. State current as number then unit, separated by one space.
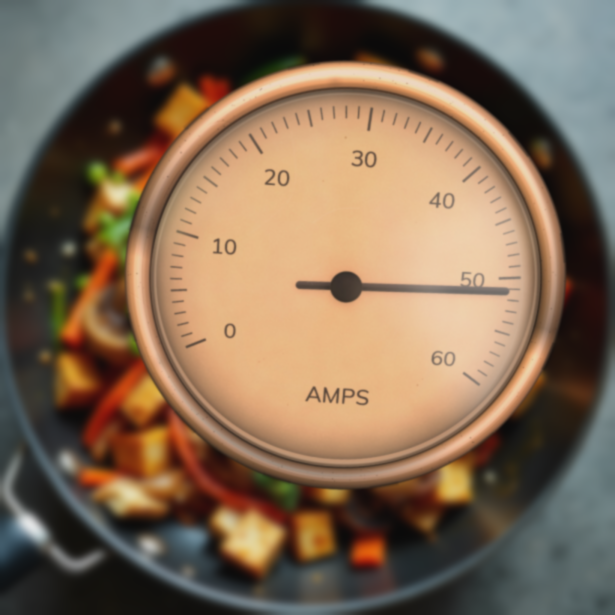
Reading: 51 A
